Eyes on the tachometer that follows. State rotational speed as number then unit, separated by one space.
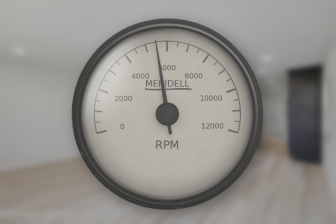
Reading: 5500 rpm
